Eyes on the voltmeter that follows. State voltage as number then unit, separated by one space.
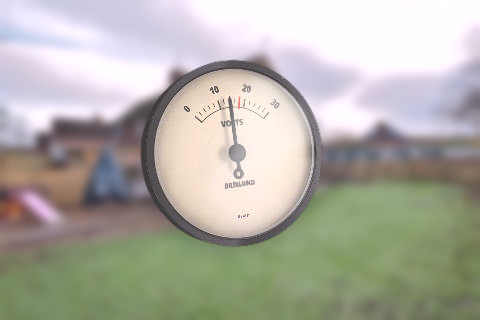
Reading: 14 V
